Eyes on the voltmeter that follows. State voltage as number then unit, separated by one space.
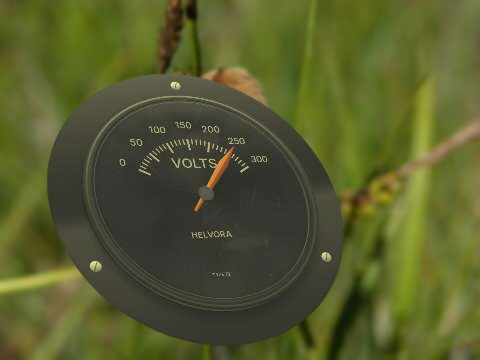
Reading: 250 V
